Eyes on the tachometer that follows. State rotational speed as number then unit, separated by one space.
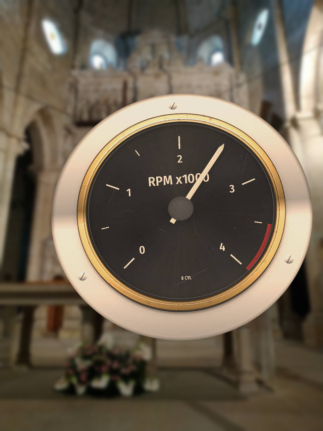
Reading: 2500 rpm
